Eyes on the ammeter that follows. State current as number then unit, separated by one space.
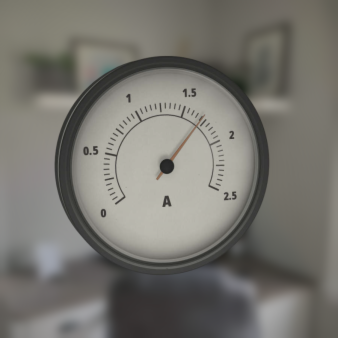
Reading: 1.7 A
